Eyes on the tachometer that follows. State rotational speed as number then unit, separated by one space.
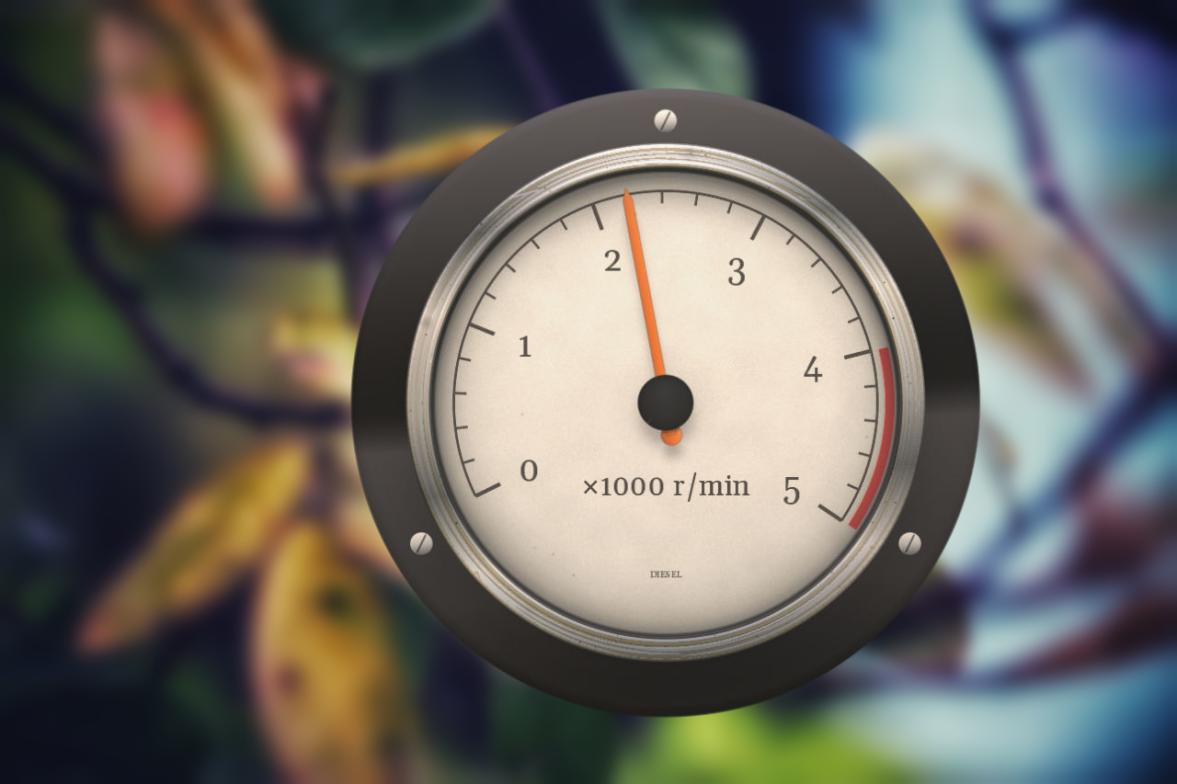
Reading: 2200 rpm
